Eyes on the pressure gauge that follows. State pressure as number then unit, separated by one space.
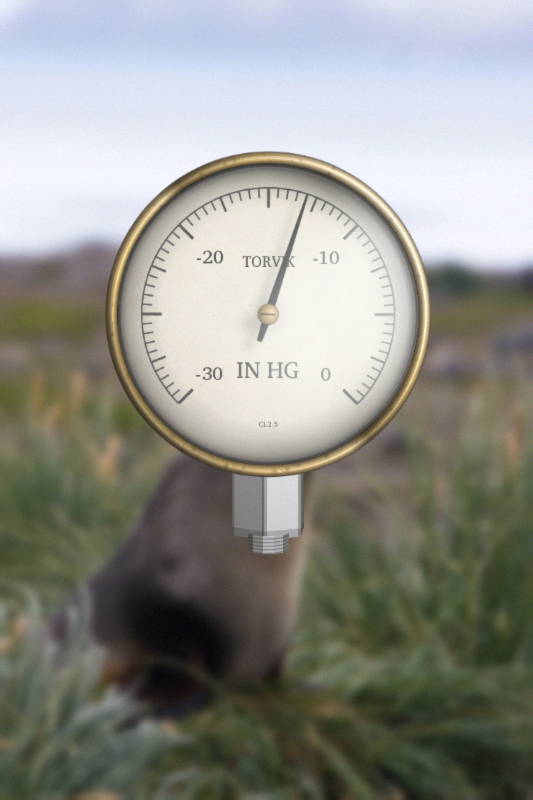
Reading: -13 inHg
